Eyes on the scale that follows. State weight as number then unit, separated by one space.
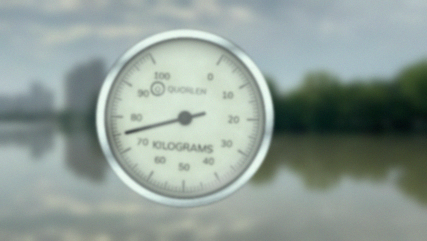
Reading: 75 kg
